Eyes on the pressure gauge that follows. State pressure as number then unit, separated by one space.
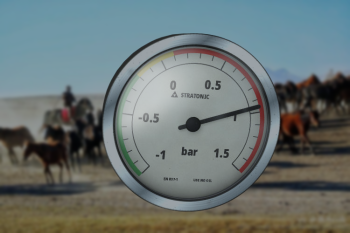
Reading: 0.95 bar
